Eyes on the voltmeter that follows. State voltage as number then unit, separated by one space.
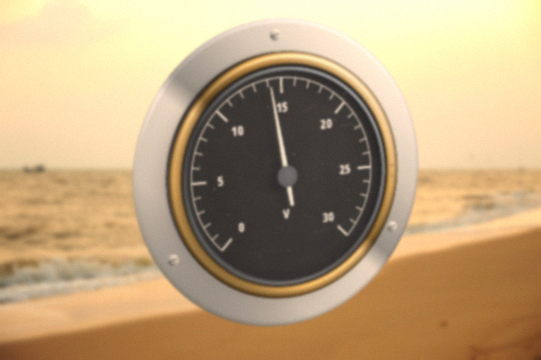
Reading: 14 V
